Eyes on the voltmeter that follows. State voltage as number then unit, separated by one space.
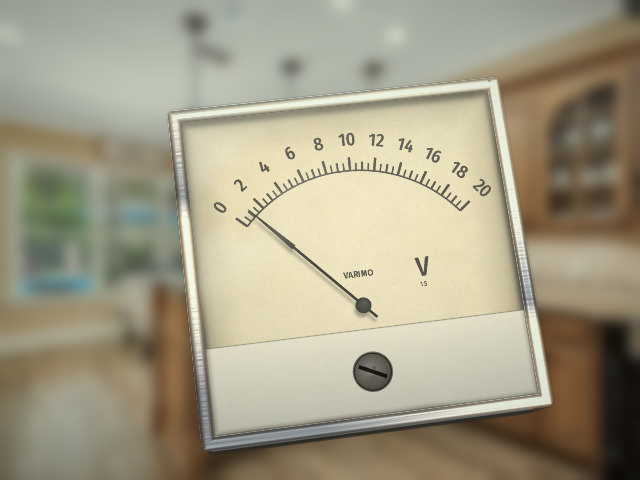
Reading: 1 V
